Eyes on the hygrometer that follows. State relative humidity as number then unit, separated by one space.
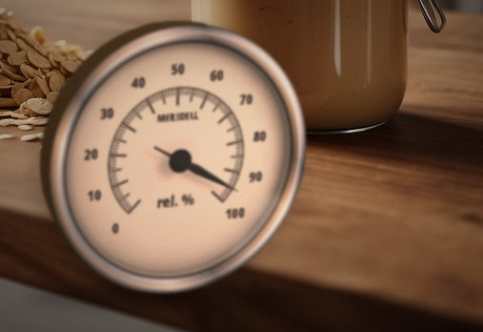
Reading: 95 %
